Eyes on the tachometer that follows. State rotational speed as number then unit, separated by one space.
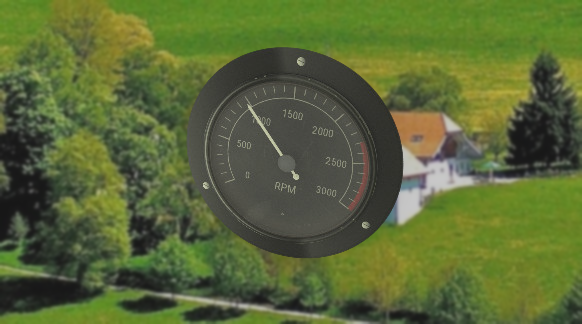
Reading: 1000 rpm
